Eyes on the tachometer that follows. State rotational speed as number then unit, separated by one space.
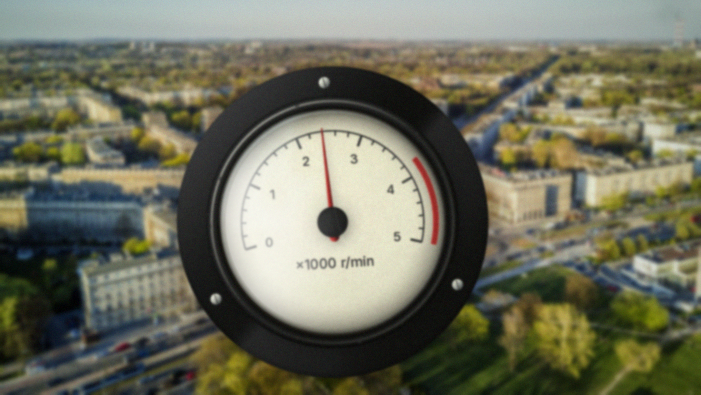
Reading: 2400 rpm
